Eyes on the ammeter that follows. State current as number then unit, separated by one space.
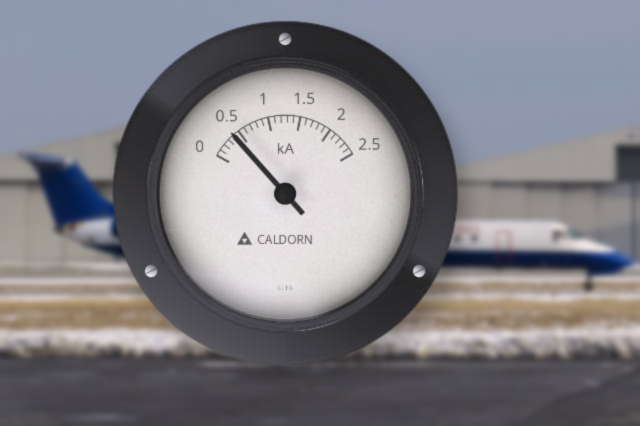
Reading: 0.4 kA
